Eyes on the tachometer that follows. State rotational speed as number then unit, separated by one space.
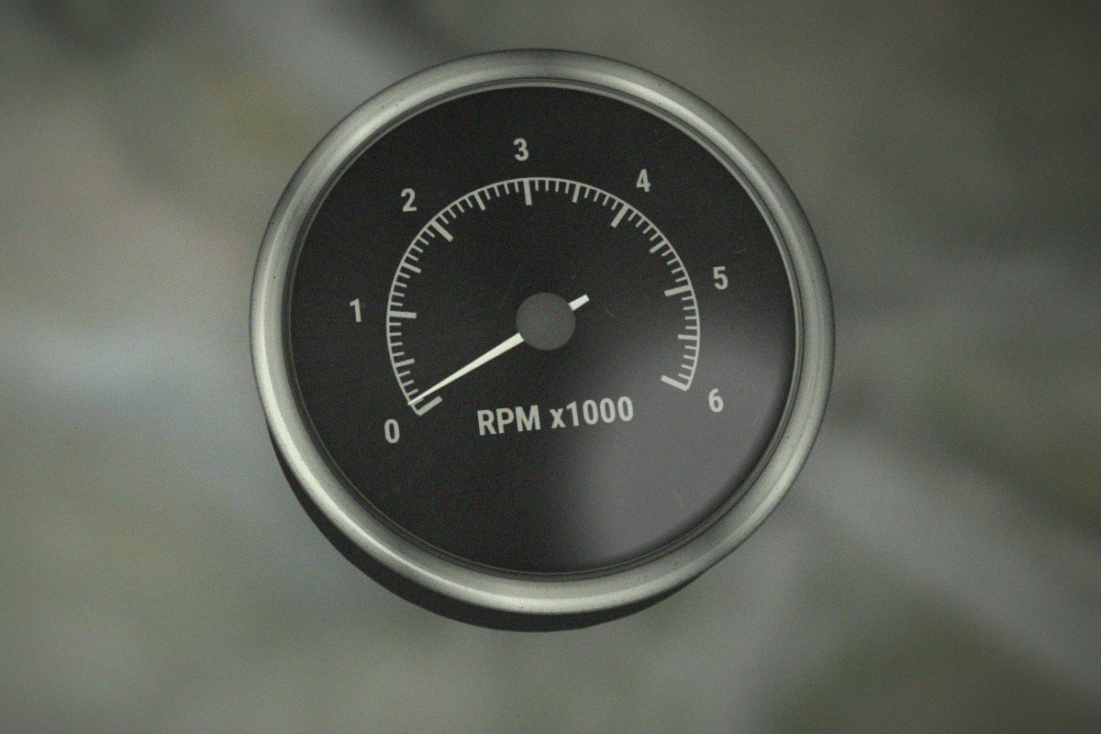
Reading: 100 rpm
